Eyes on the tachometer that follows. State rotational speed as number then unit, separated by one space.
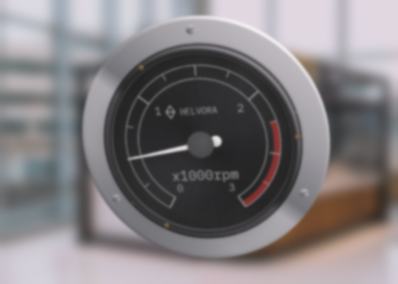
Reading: 500 rpm
